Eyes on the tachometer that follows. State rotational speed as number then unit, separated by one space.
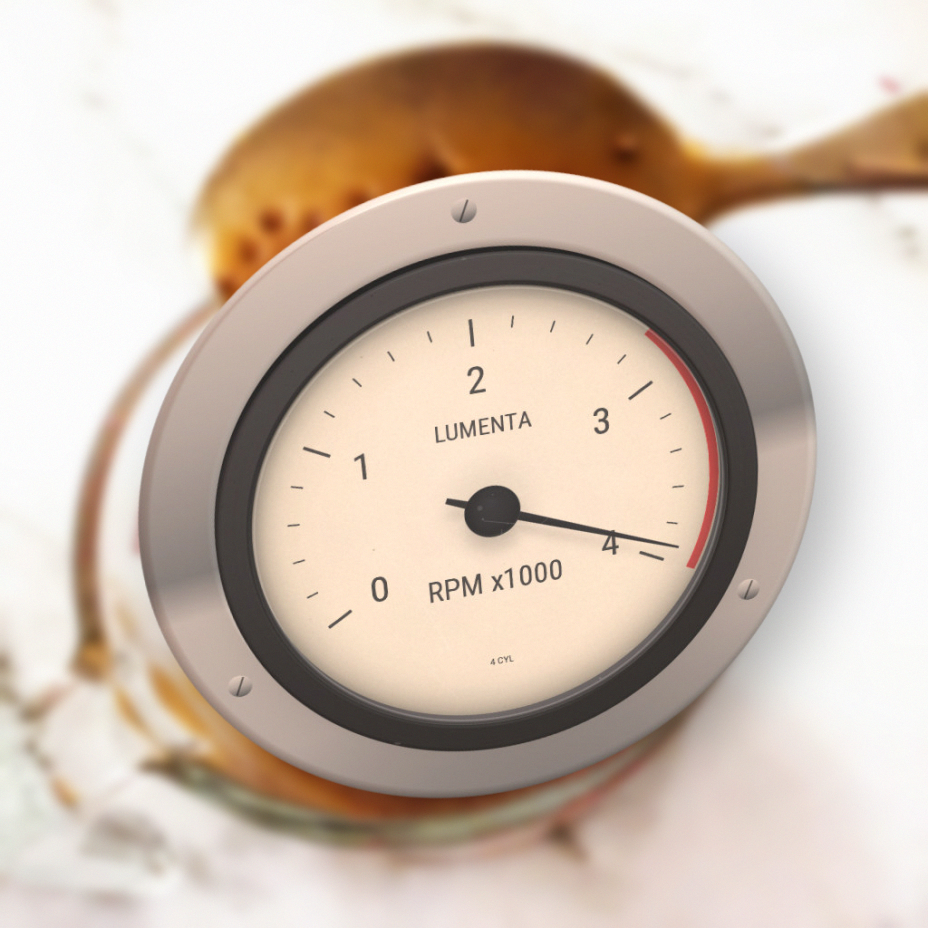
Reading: 3900 rpm
